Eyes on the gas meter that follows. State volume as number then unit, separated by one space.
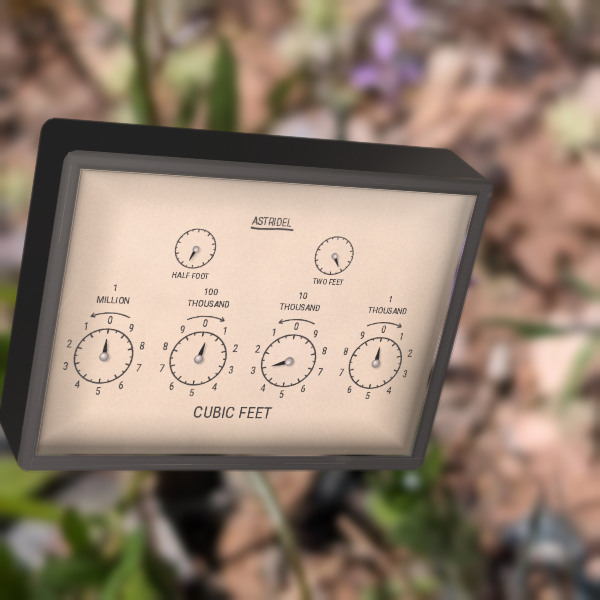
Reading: 3000 ft³
